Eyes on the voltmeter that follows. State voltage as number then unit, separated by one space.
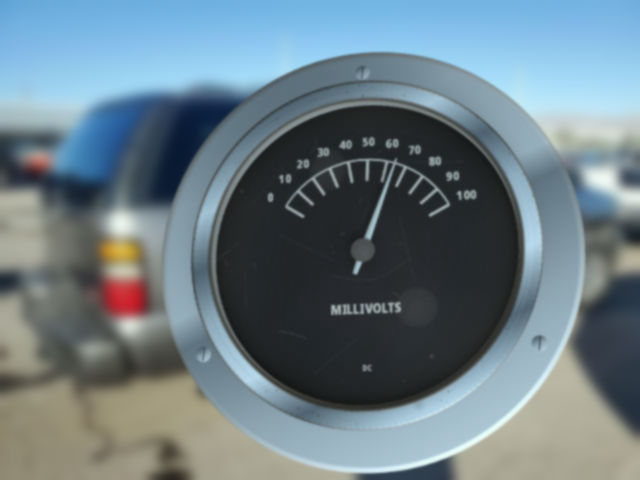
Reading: 65 mV
